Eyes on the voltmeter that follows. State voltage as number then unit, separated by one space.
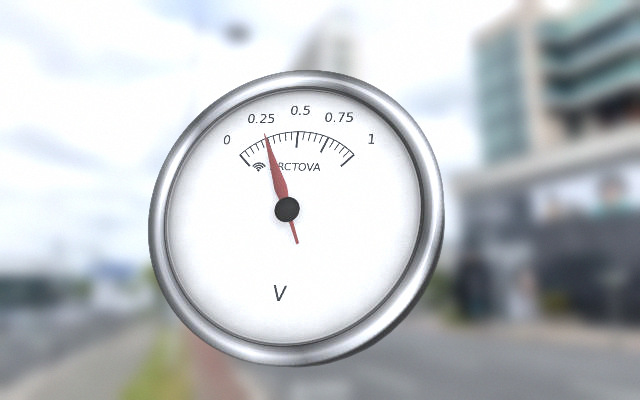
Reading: 0.25 V
